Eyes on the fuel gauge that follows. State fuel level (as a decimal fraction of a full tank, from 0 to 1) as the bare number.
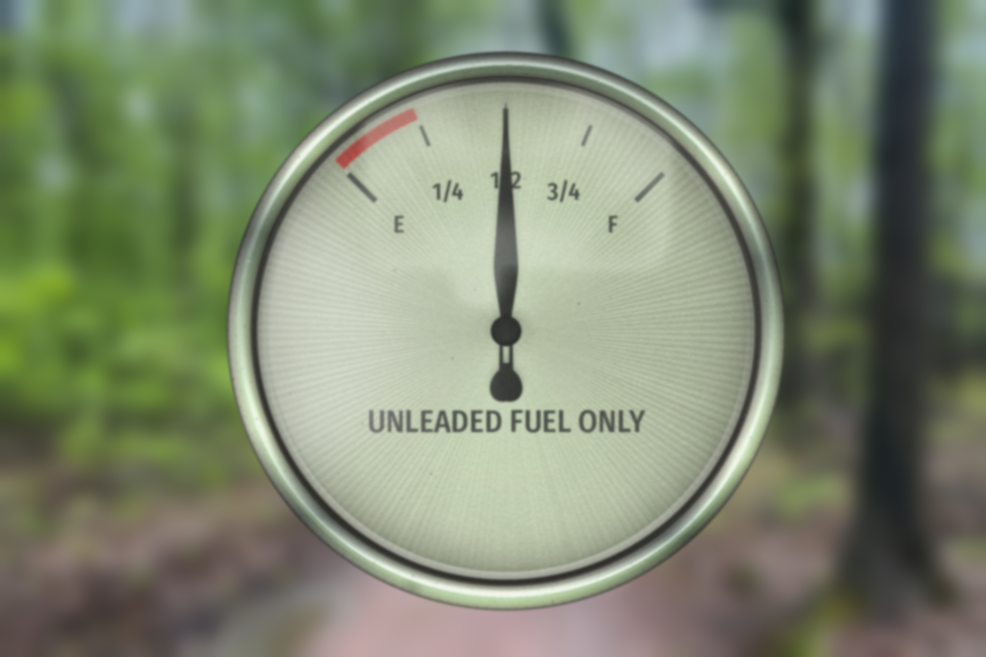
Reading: 0.5
